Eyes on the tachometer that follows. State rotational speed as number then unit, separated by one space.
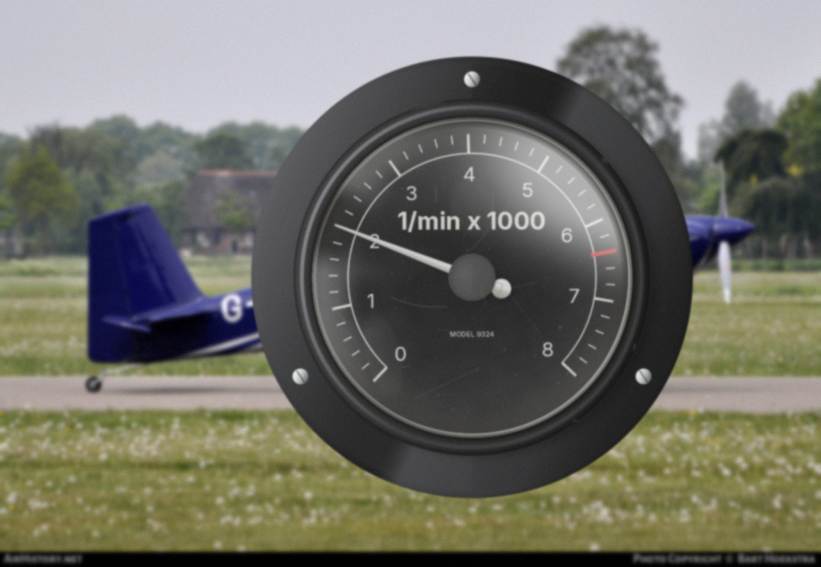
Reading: 2000 rpm
